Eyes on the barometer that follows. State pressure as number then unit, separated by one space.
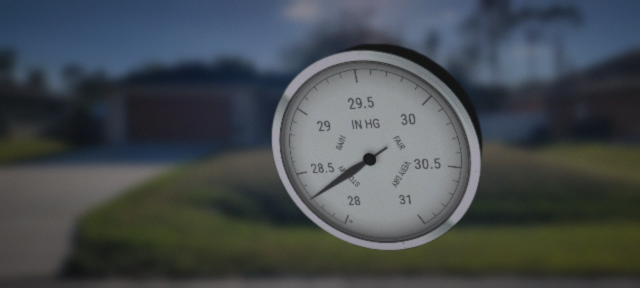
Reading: 28.3 inHg
